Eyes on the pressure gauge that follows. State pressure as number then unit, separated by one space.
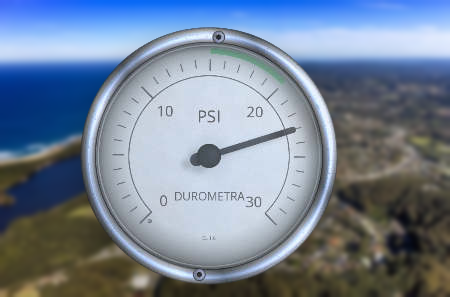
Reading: 23 psi
